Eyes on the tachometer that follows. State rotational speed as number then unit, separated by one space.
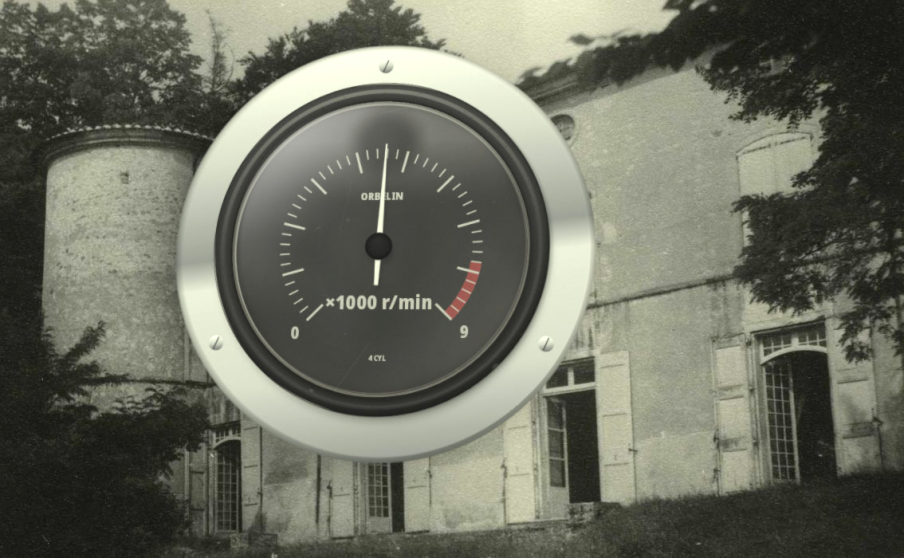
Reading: 4600 rpm
